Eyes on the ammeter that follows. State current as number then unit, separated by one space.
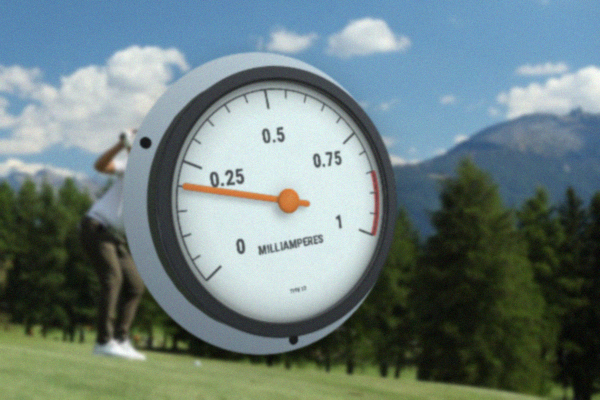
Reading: 0.2 mA
